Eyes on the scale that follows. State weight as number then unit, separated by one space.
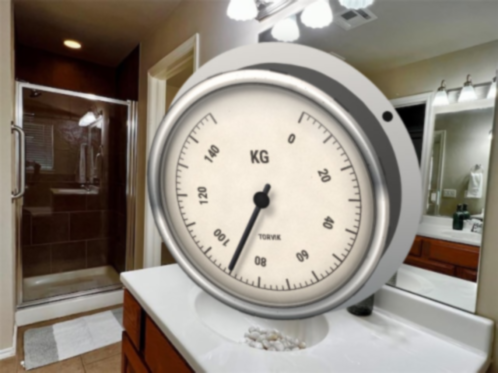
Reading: 90 kg
